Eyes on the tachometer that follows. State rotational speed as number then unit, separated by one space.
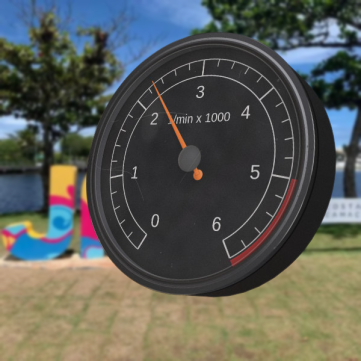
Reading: 2300 rpm
